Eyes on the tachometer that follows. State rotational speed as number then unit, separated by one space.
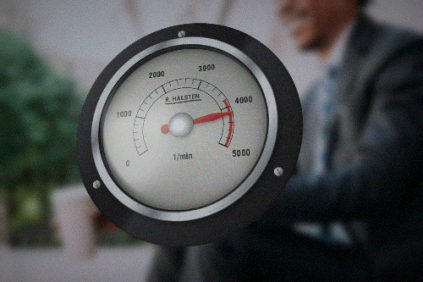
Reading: 4200 rpm
